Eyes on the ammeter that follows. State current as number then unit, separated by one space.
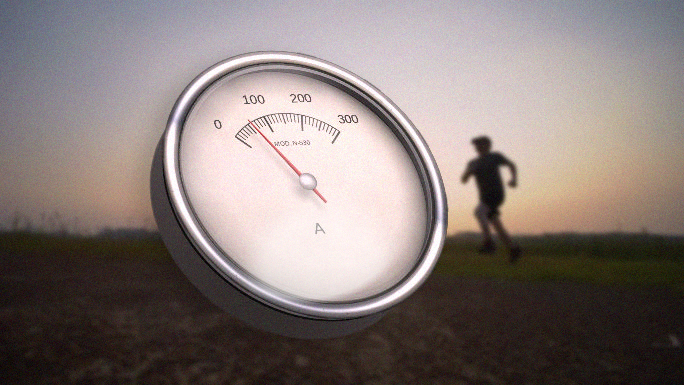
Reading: 50 A
